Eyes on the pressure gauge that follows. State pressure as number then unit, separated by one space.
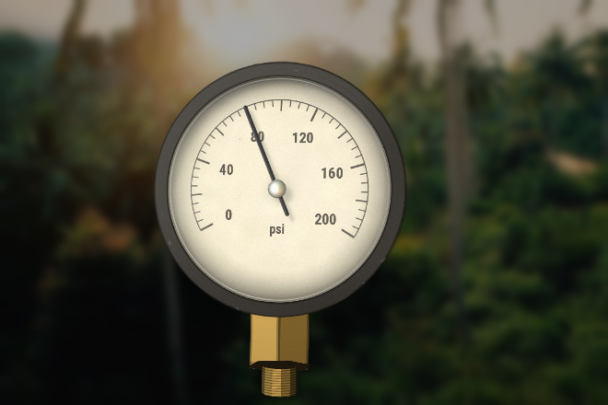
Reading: 80 psi
